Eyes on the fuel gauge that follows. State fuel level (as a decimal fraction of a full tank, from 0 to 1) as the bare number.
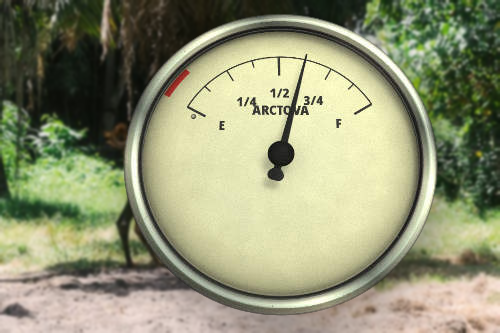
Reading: 0.625
